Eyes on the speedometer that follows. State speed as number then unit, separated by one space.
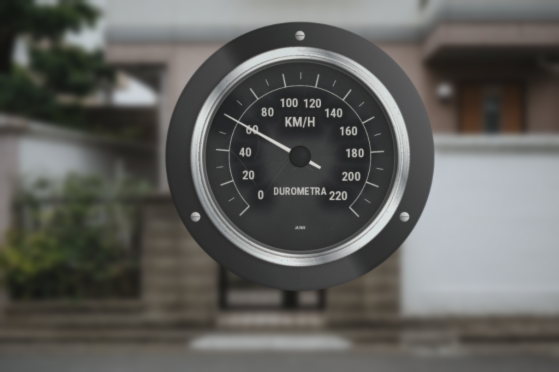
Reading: 60 km/h
